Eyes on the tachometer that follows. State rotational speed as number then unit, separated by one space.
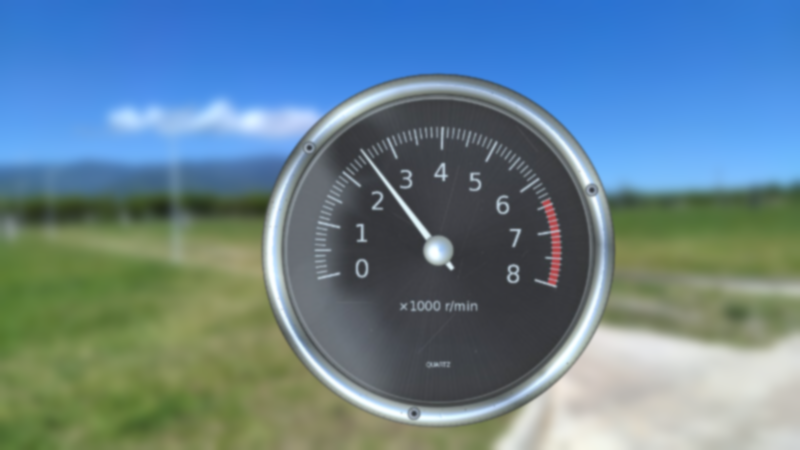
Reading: 2500 rpm
